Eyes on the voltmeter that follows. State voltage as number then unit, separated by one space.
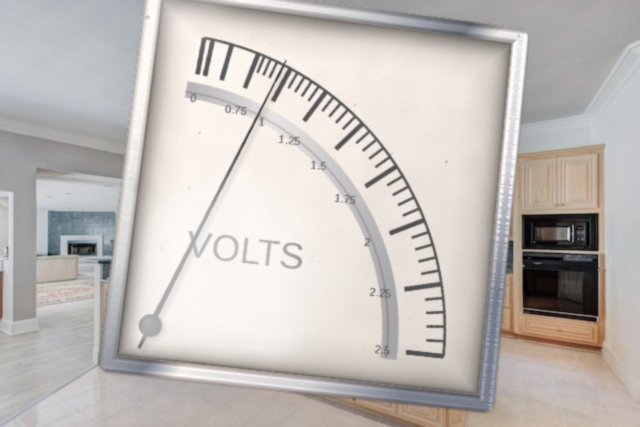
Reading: 0.95 V
